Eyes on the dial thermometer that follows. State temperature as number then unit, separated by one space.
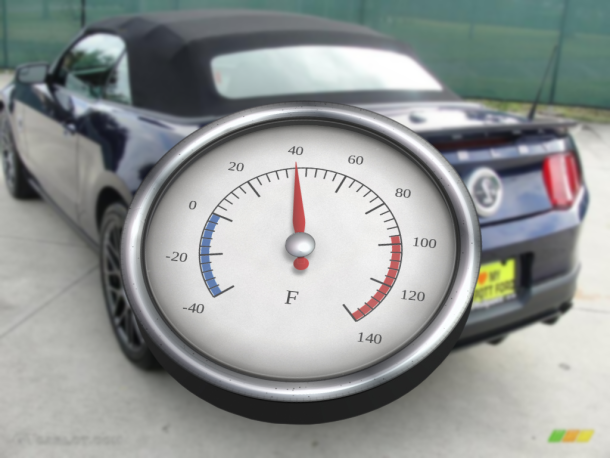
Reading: 40 °F
